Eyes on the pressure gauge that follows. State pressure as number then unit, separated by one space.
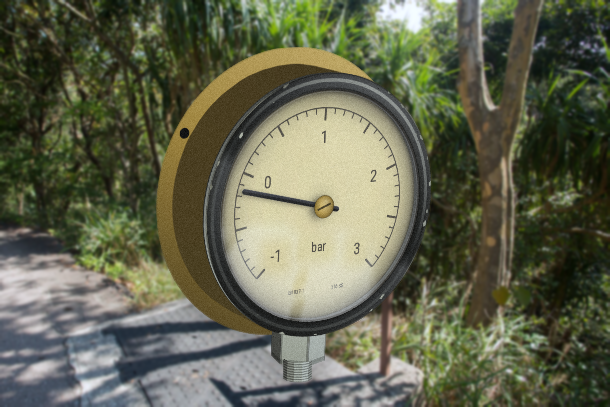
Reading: -0.15 bar
